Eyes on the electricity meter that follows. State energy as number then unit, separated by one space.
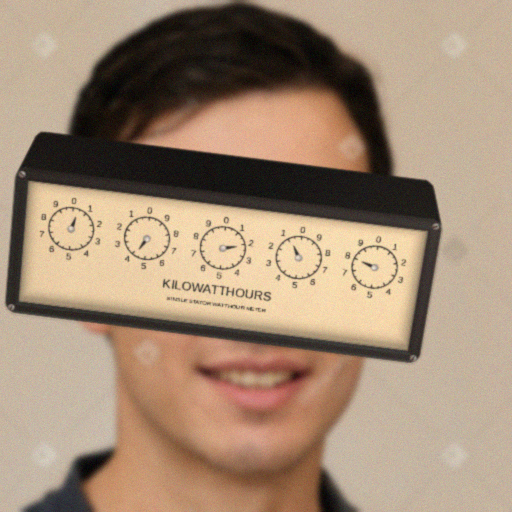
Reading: 4208 kWh
